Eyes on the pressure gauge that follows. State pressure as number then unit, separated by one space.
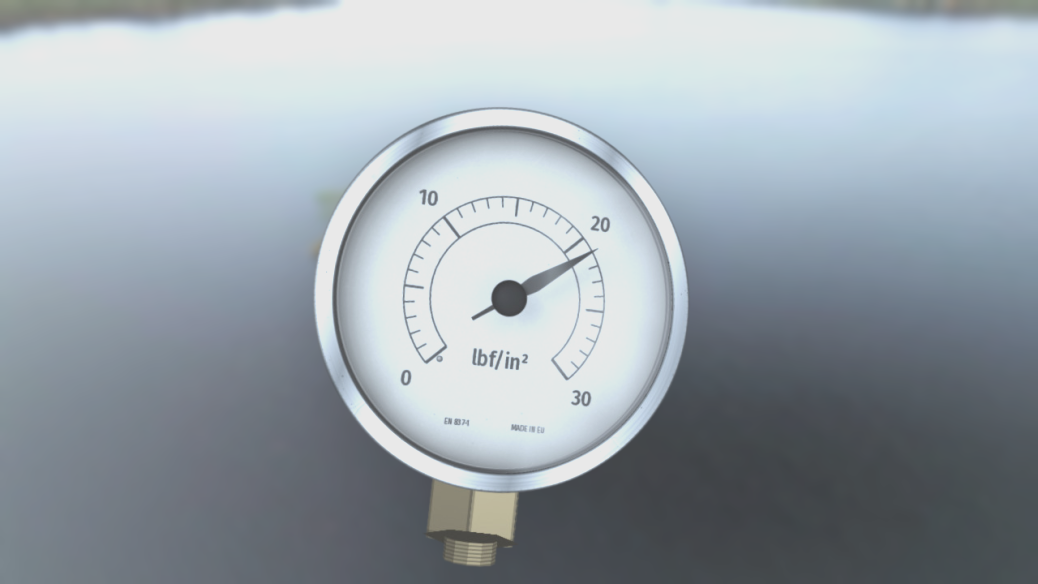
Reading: 21 psi
